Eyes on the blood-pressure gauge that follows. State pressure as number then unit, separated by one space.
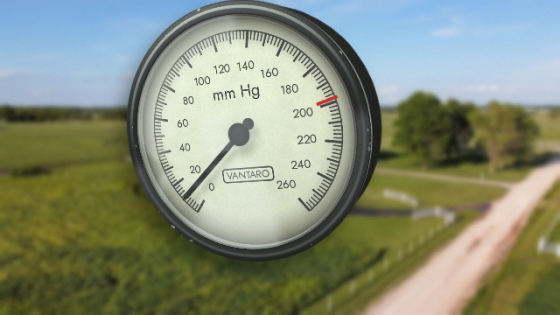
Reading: 10 mmHg
